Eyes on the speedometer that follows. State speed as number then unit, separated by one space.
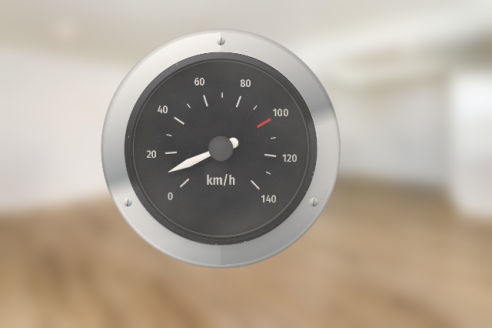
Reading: 10 km/h
